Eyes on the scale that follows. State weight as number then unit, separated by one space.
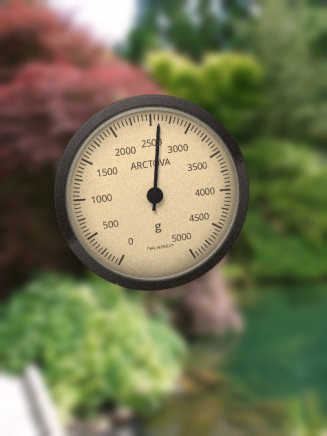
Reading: 2600 g
